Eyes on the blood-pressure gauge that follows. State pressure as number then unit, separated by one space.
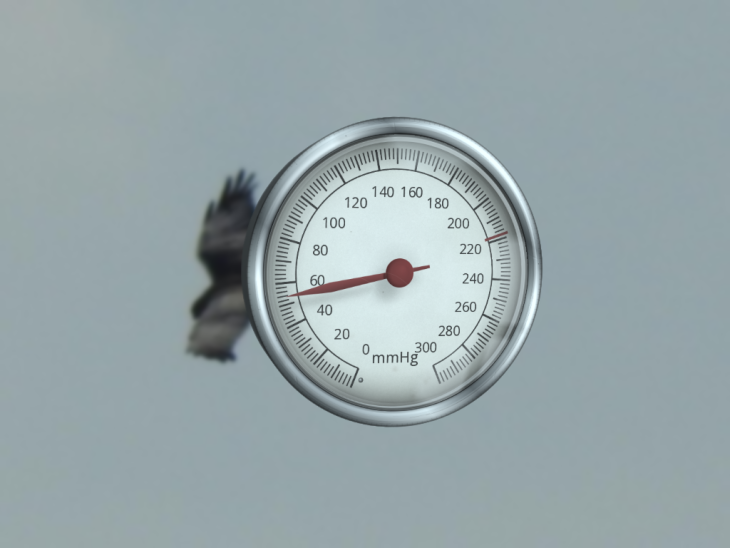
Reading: 54 mmHg
